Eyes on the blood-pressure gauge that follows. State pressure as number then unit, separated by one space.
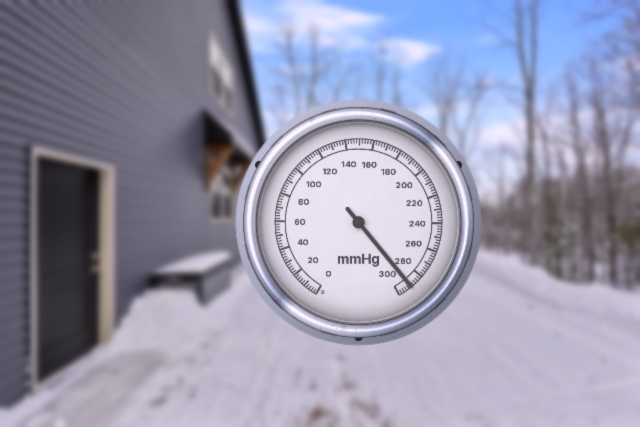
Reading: 290 mmHg
